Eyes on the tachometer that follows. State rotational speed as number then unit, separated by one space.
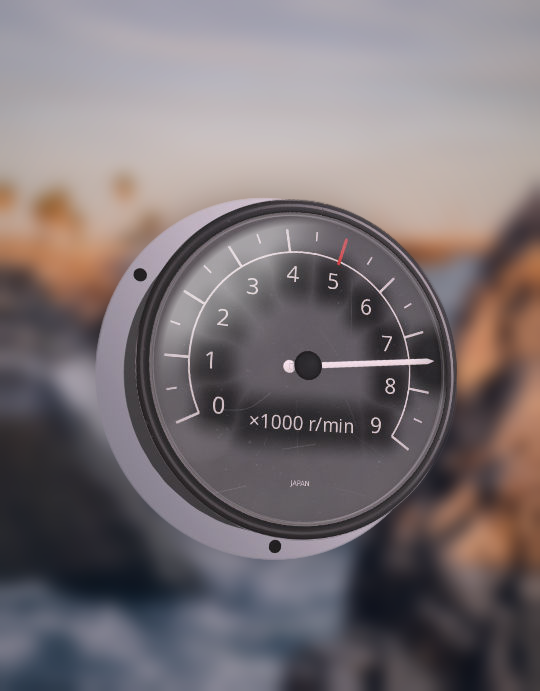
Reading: 7500 rpm
